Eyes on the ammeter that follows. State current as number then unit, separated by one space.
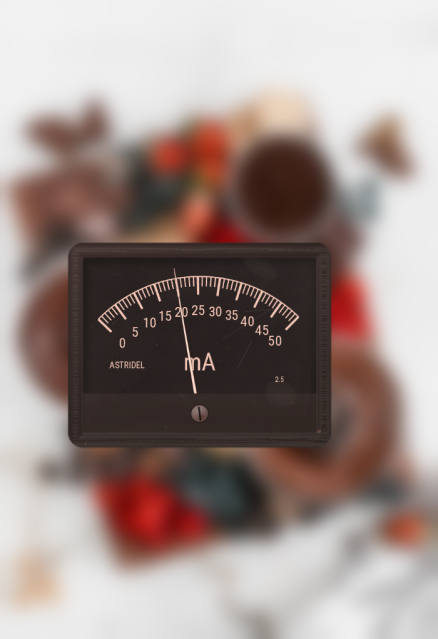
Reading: 20 mA
